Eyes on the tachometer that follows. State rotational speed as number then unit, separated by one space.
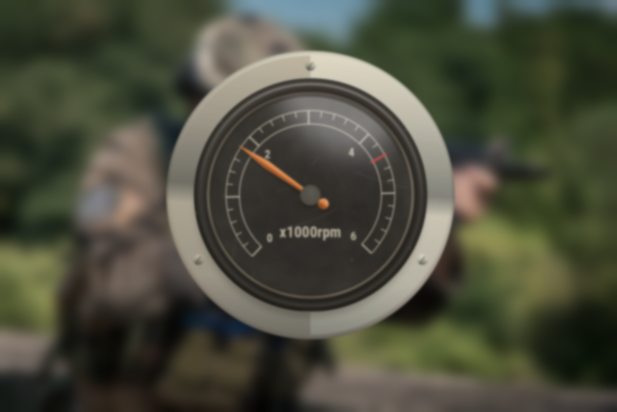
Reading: 1800 rpm
